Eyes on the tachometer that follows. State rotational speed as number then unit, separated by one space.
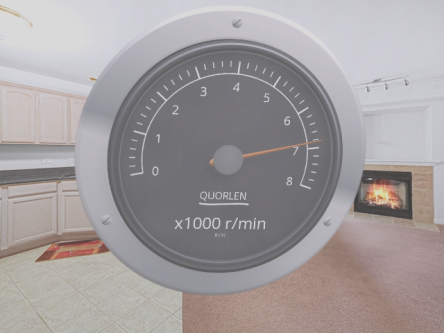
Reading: 6800 rpm
